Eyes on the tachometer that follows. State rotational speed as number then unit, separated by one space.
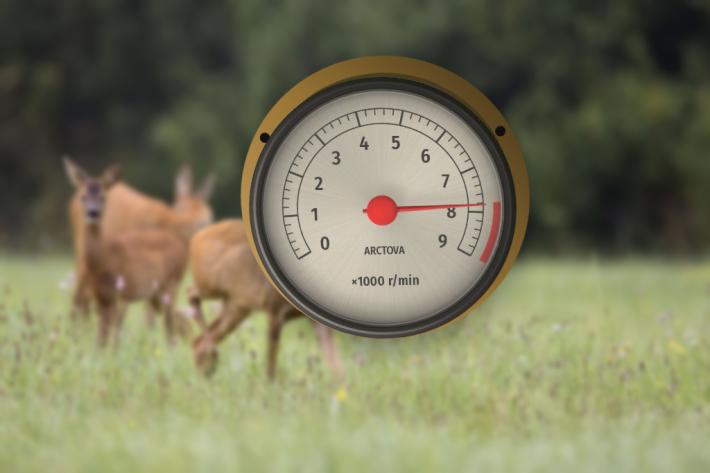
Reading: 7800 rpm
